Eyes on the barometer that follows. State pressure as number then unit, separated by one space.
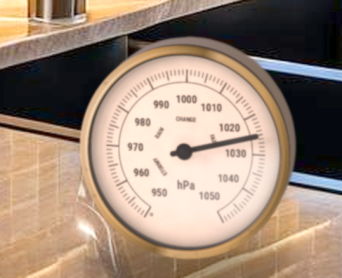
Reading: 1025 hPa
